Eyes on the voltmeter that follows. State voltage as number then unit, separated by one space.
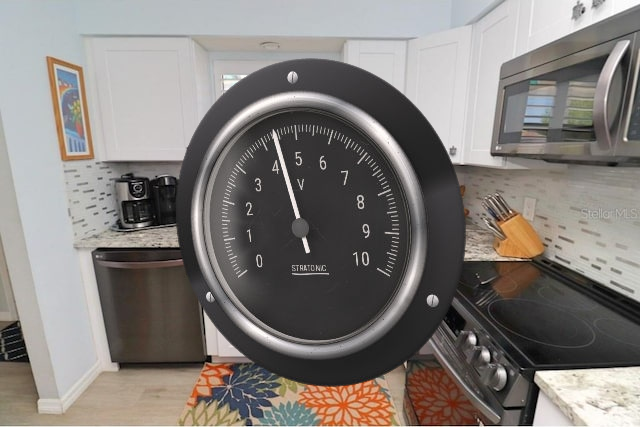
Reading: 4.5 V
